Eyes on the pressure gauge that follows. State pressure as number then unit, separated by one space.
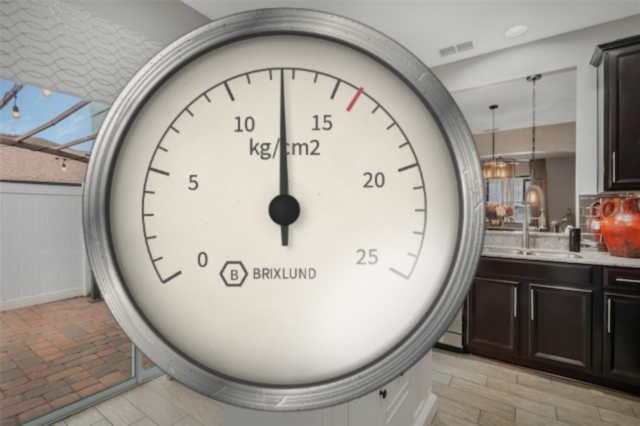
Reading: 12.5 kg/cm²
